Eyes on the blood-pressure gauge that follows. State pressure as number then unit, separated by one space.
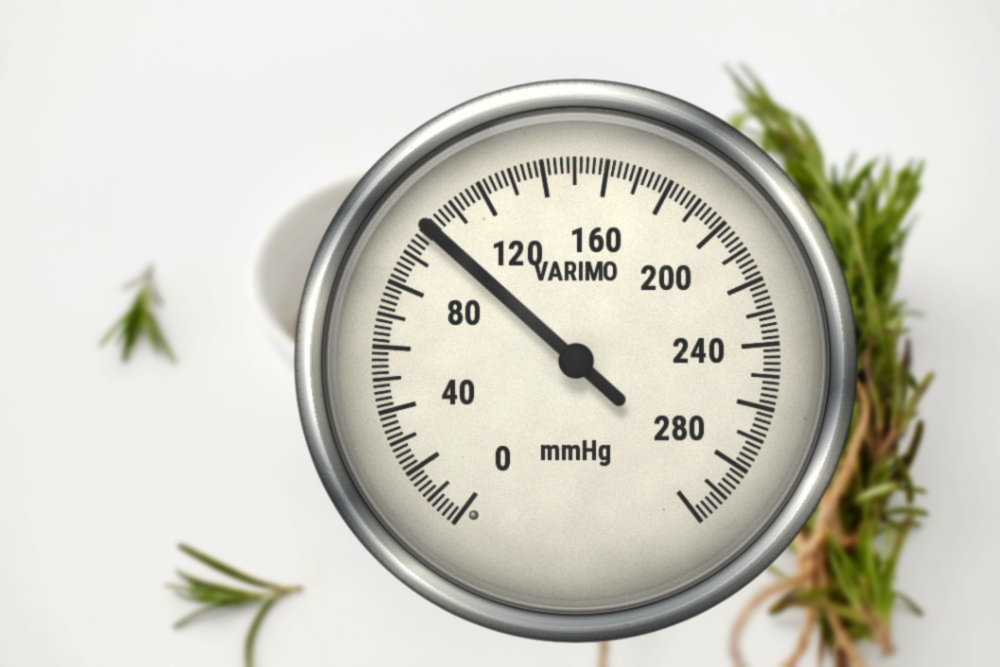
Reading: 100 mmHg
